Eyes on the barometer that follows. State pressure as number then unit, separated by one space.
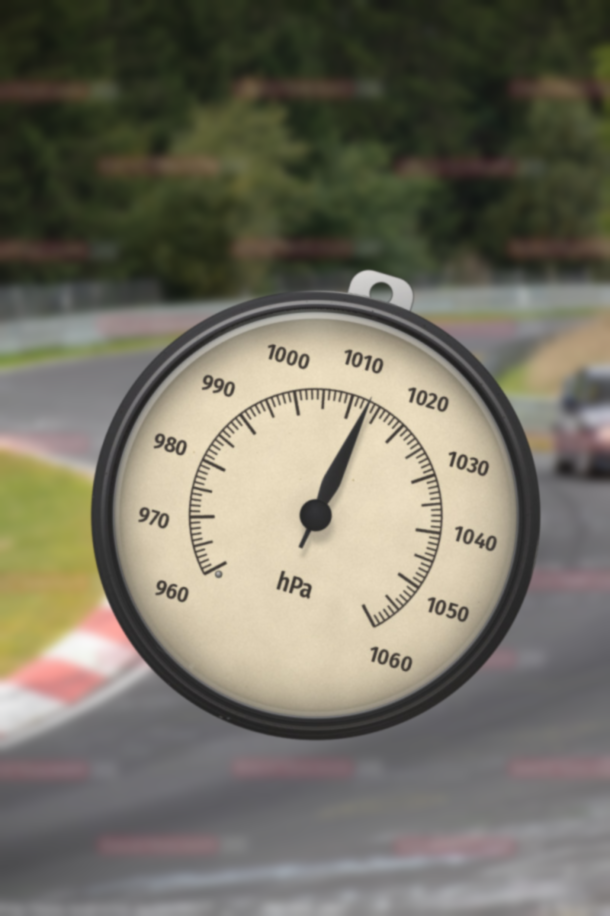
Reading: 1013 hPa
